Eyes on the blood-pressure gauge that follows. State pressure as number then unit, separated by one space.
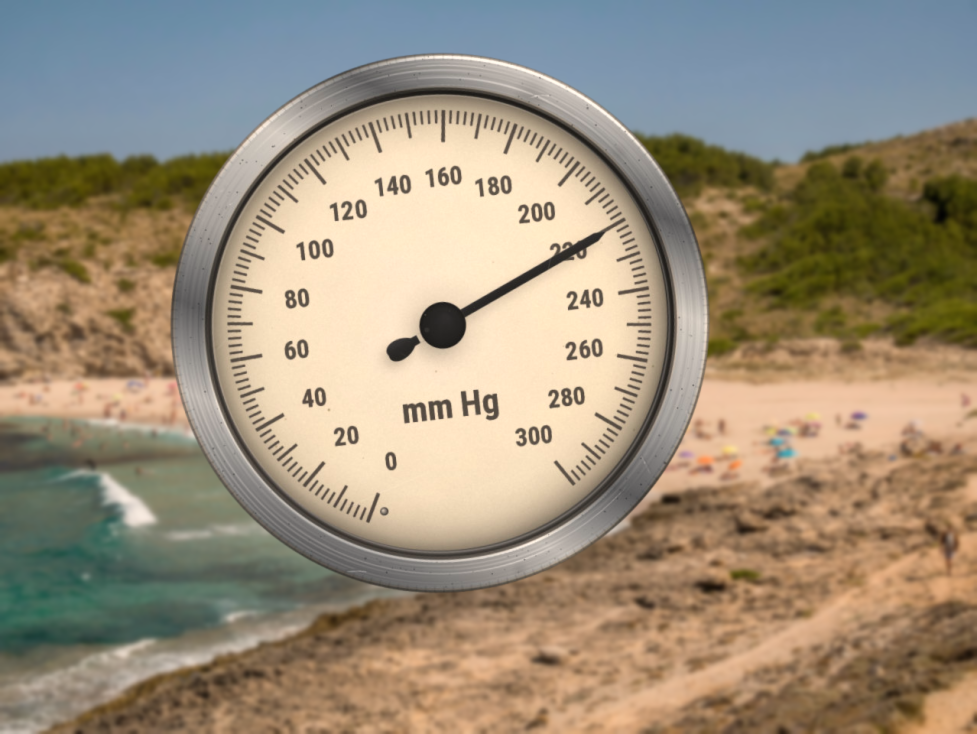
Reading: 220 mmHg
